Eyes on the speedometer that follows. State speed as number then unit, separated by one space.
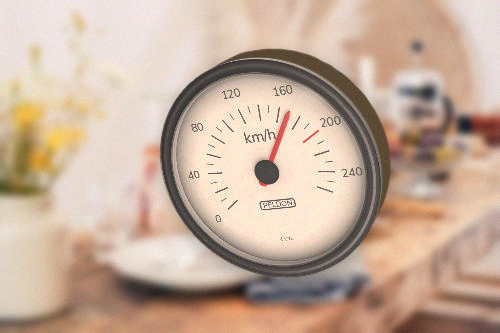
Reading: 170 km/h
